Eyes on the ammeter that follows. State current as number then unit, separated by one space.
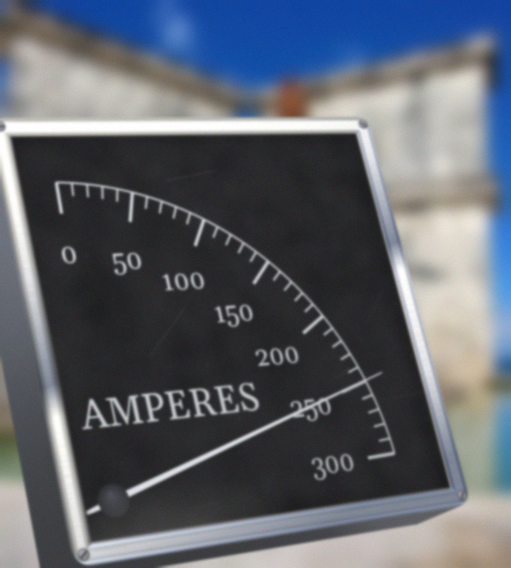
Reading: 250 A
